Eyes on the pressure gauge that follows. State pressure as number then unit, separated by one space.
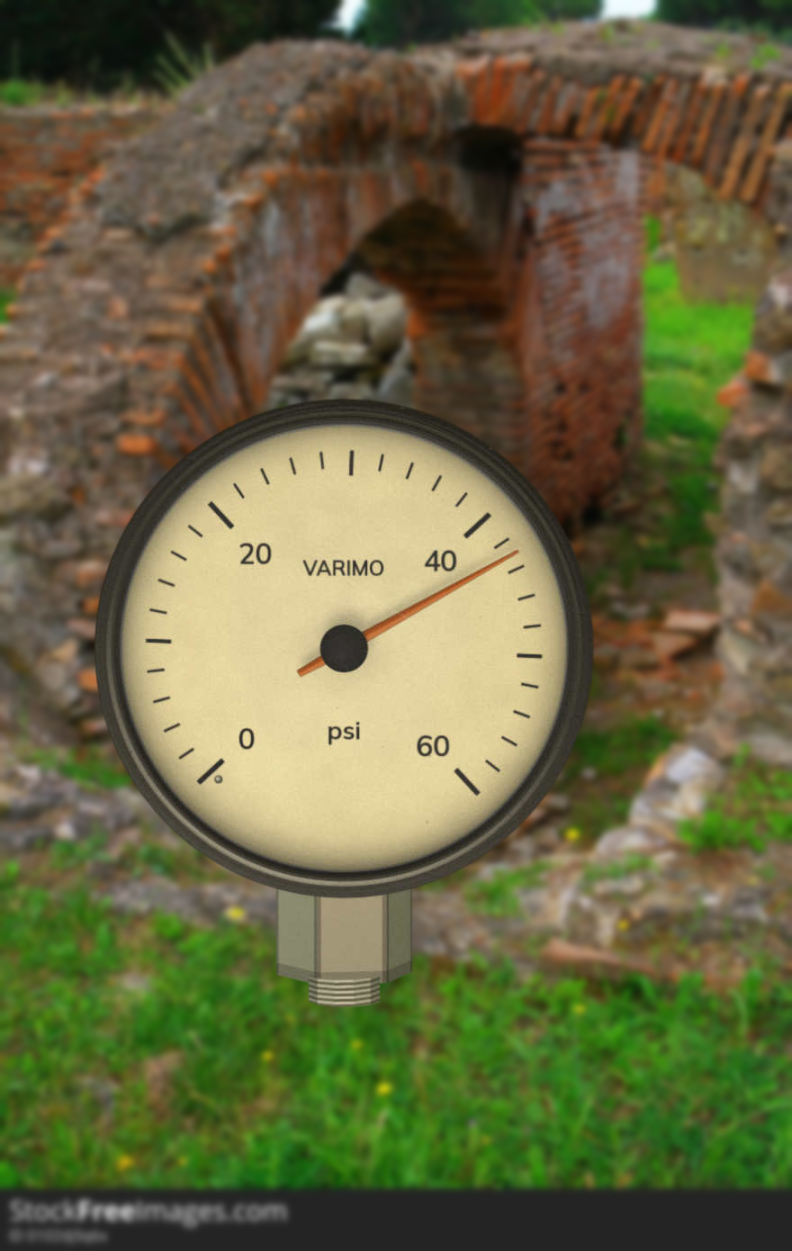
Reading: 43 psi
